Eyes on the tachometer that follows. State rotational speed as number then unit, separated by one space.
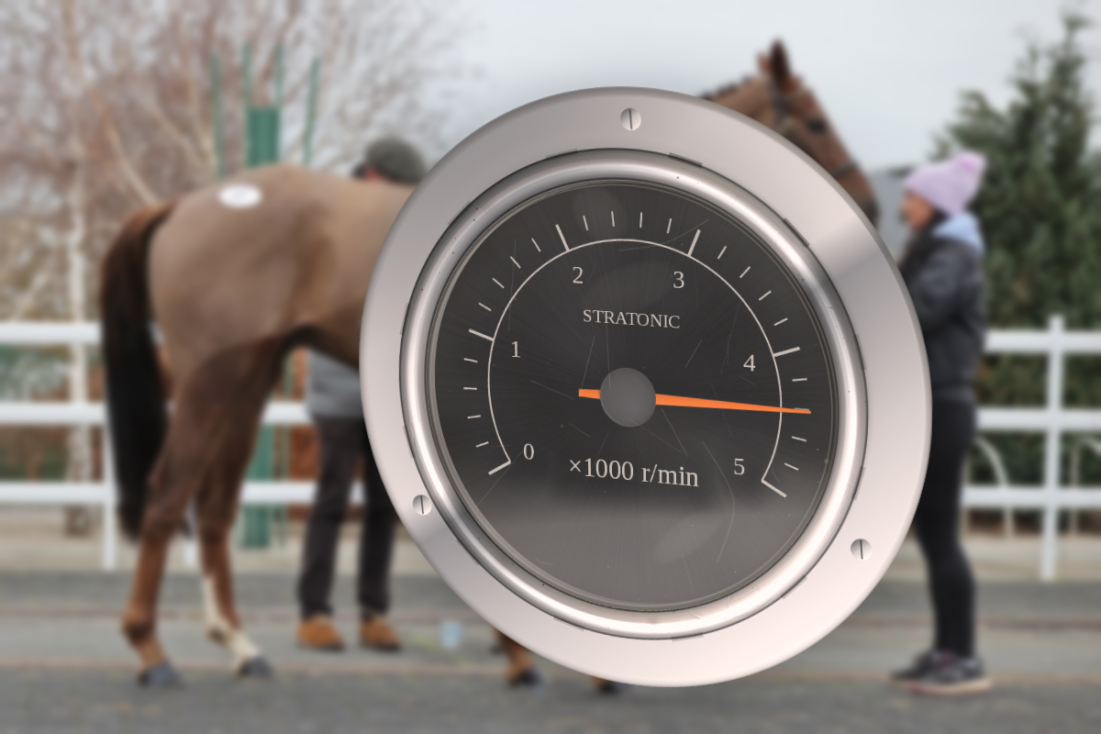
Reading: 4400 rpm
